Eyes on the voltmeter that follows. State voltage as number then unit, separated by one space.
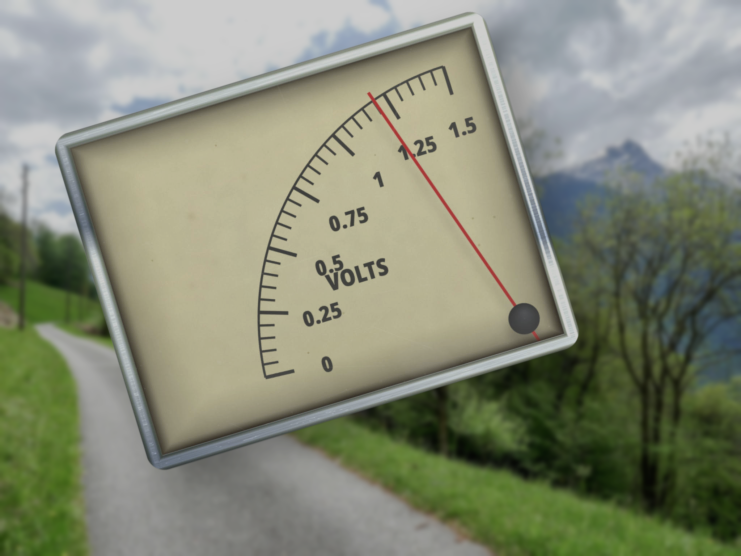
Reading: 1.2 V
